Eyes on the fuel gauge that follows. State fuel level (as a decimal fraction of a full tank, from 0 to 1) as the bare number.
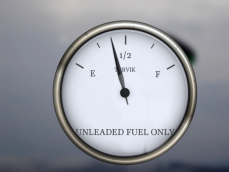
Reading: 0.375
